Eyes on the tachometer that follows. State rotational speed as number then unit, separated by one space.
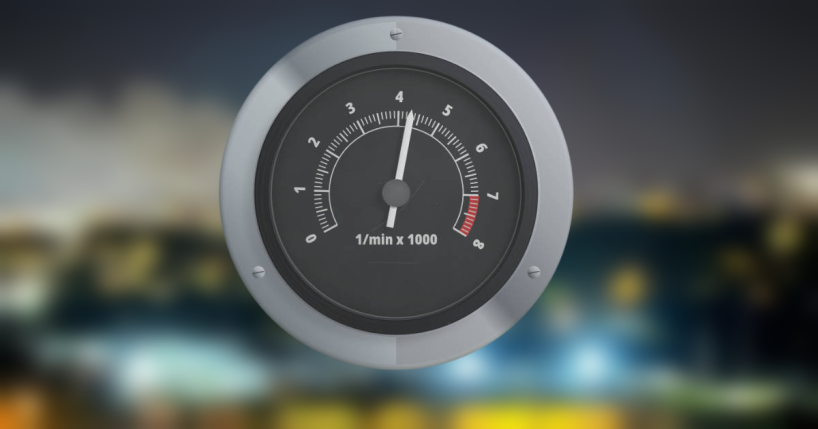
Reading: 4300 rpm
